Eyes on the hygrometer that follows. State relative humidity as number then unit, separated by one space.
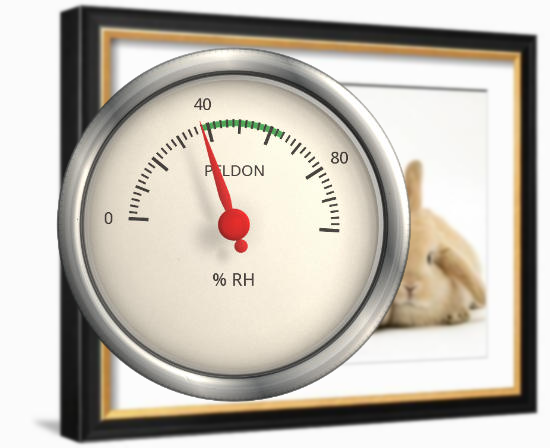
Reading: 38 %
